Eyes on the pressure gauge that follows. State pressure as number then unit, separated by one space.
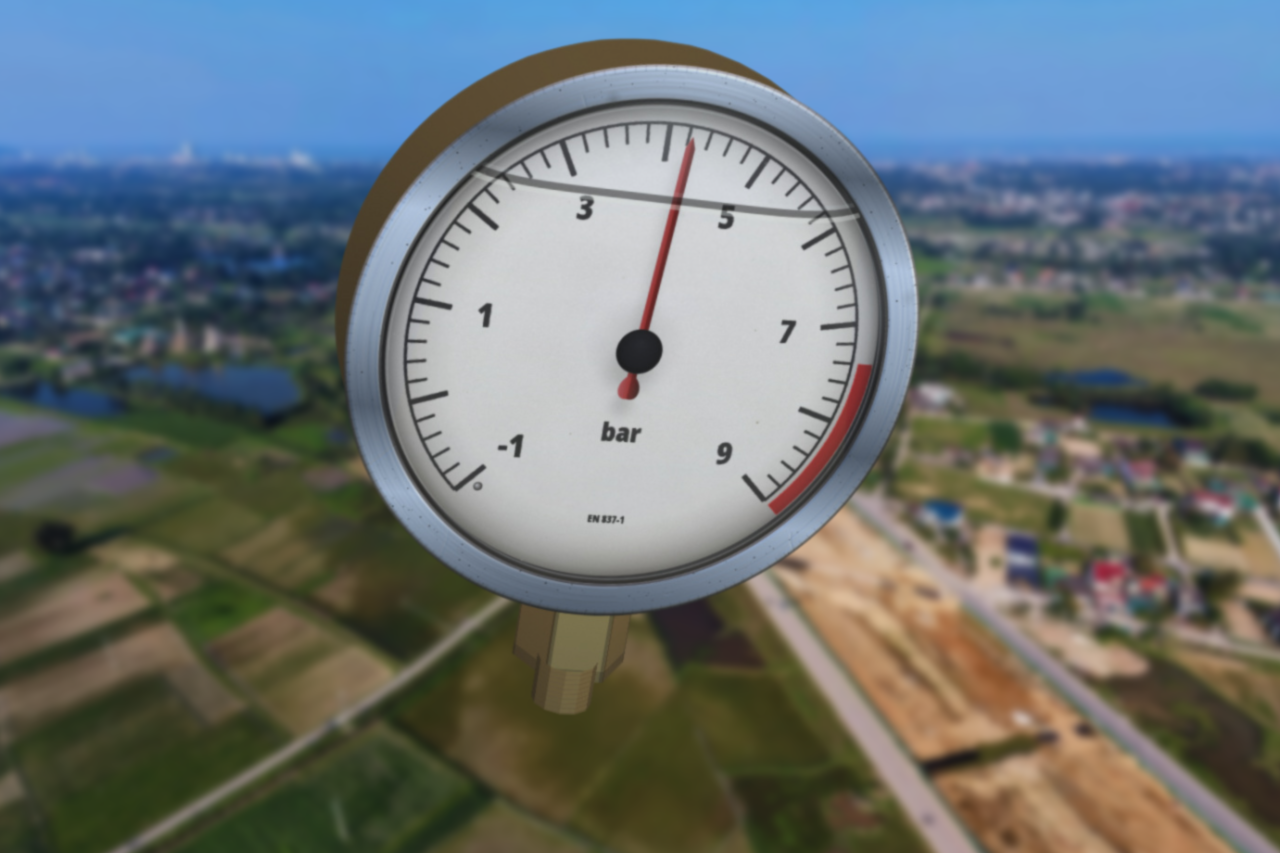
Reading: 4.2 bar
